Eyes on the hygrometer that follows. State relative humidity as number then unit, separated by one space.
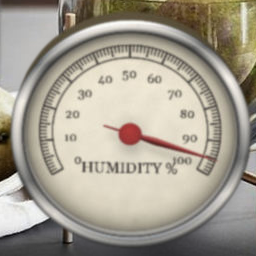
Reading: 95 %
